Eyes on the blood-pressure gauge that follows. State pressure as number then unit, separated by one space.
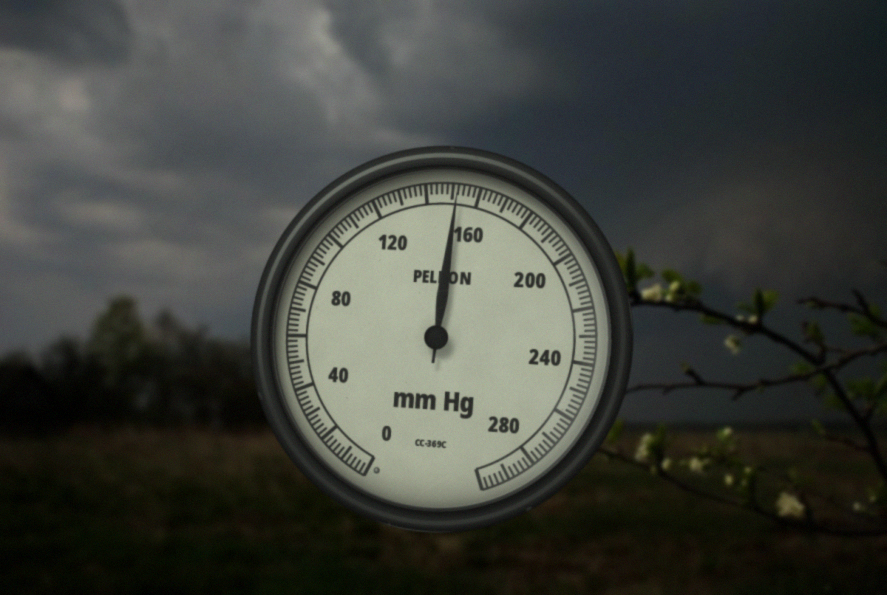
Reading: 152 mmHg
